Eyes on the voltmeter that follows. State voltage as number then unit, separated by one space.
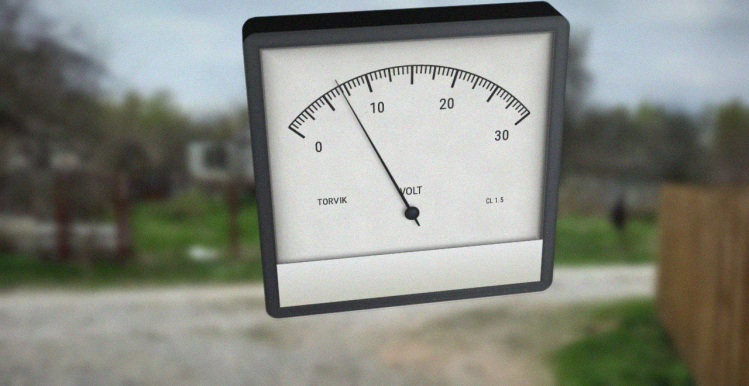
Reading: 7 V
